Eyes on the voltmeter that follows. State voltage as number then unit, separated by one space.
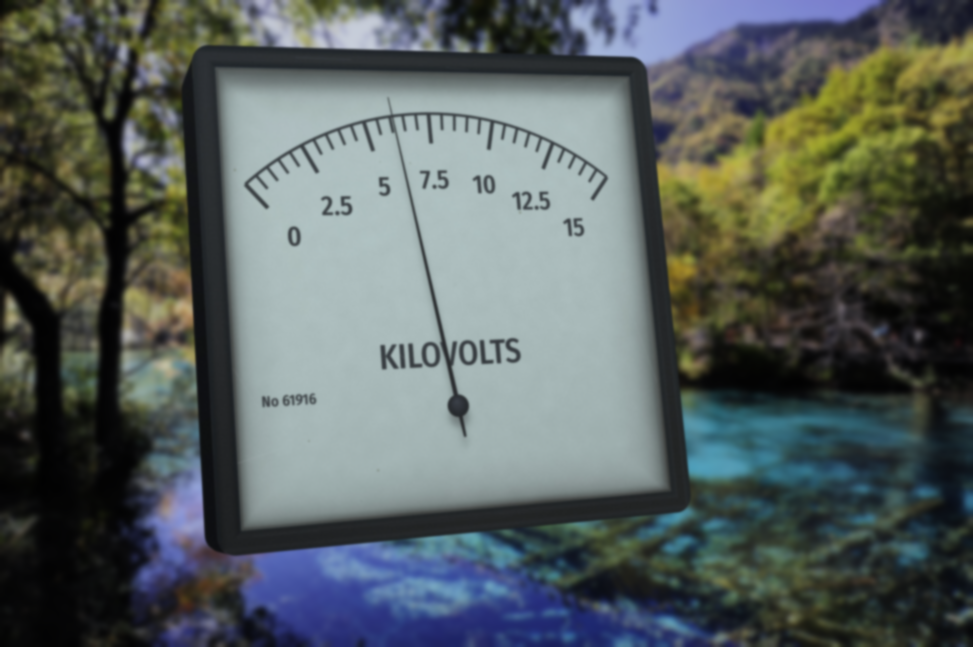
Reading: 6 kV
